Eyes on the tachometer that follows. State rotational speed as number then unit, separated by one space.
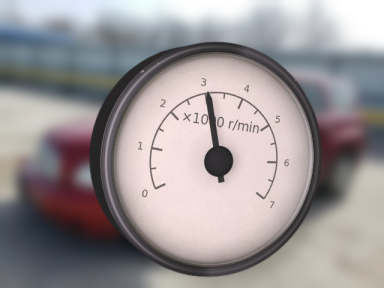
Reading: 3000 rpm
